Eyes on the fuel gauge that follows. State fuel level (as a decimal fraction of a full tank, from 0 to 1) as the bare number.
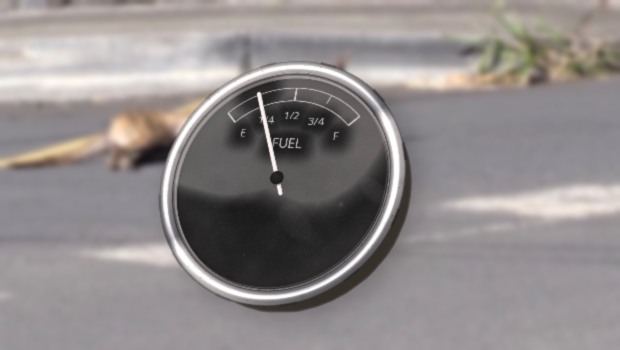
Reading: 0.25
